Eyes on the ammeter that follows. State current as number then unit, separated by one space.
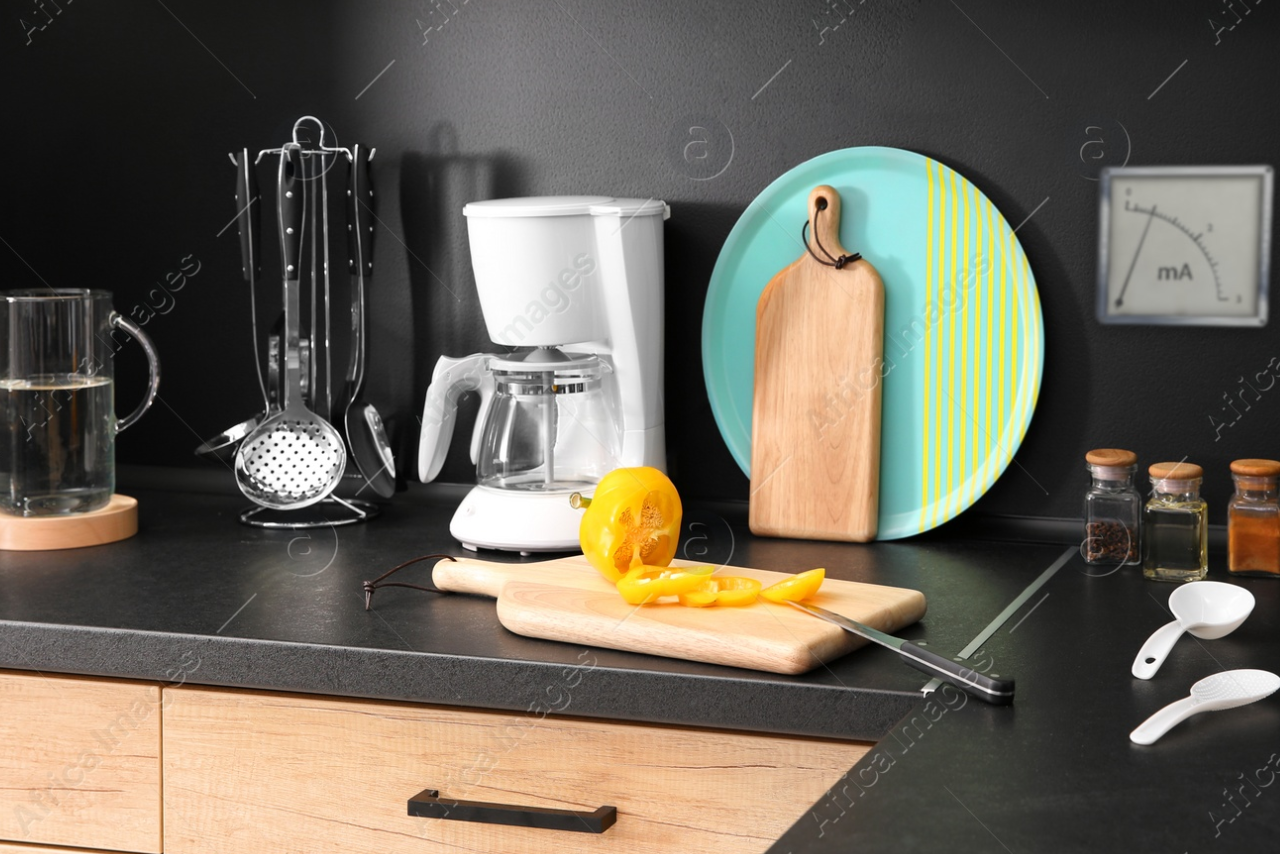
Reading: 1 mA
